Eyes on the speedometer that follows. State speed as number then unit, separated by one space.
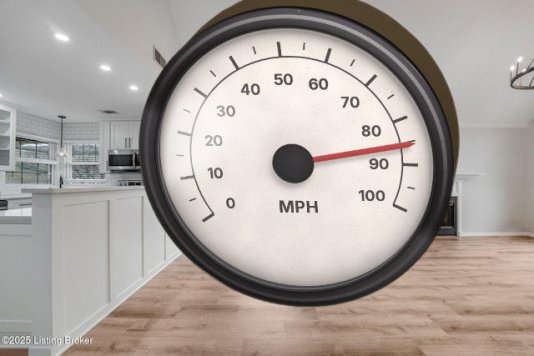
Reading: 85 mph
